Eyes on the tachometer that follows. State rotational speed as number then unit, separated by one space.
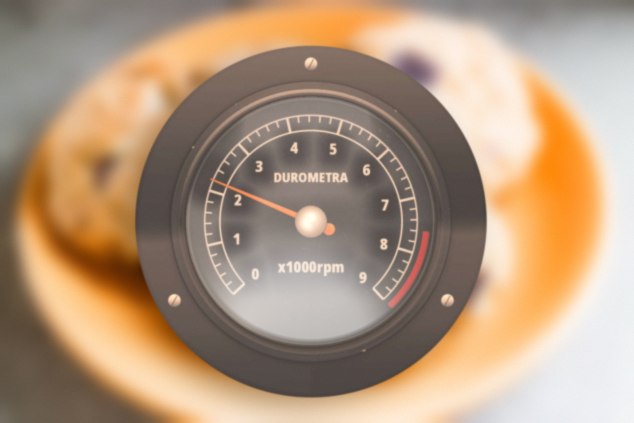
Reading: 2200 rpm
